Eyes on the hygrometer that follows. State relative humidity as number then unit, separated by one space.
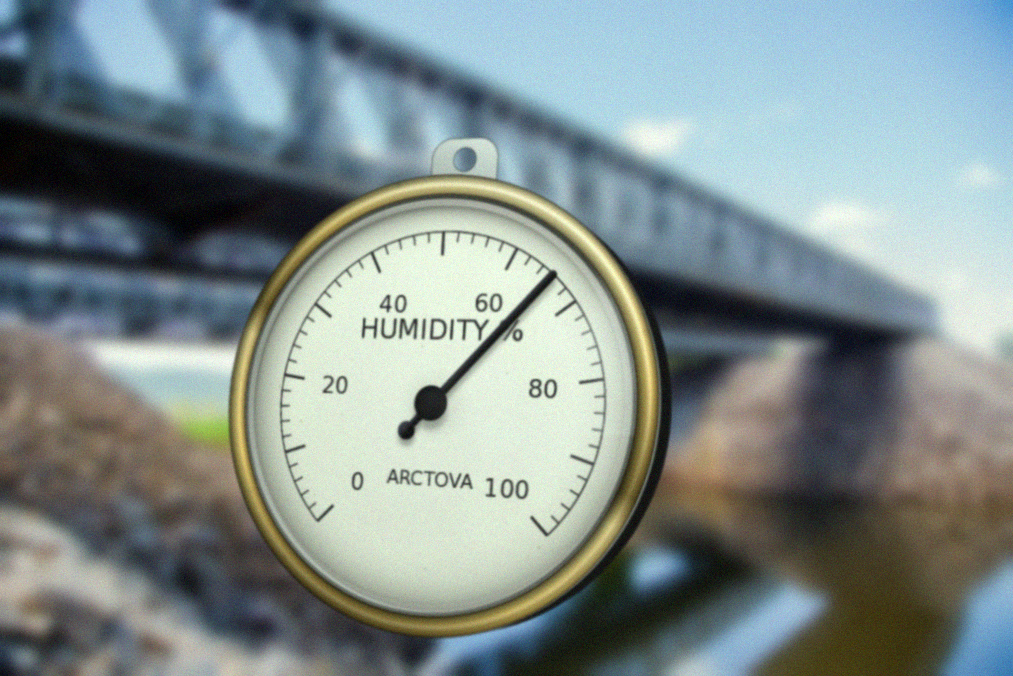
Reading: 66 %
